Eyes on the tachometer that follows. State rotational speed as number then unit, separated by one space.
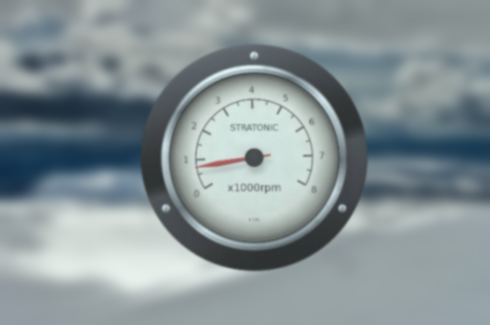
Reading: 750 rpm
